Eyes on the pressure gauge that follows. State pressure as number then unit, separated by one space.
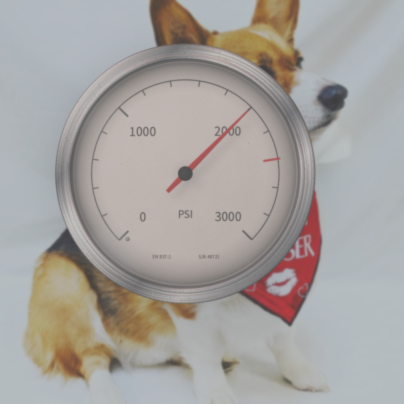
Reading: 2000 psi
